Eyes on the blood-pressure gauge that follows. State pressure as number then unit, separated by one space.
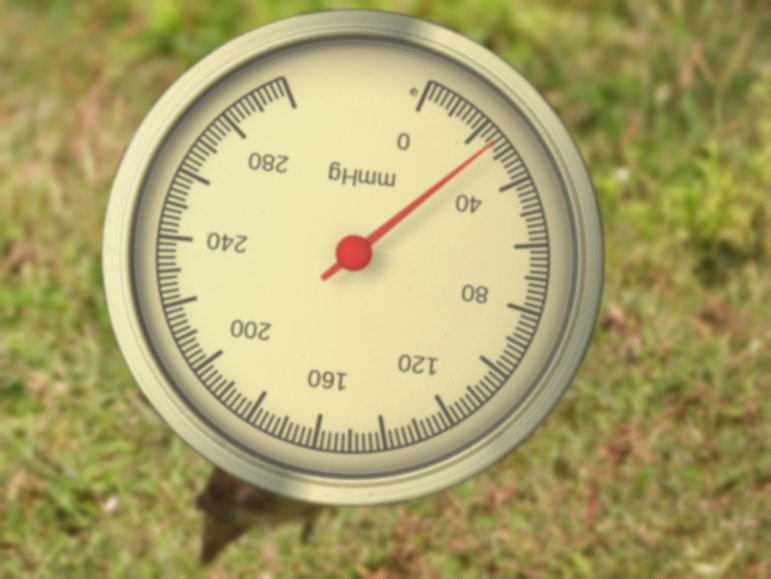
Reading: 26 mmHg
